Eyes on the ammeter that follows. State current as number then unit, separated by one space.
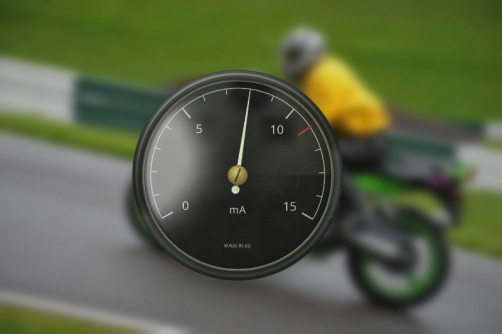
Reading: 8 mA
